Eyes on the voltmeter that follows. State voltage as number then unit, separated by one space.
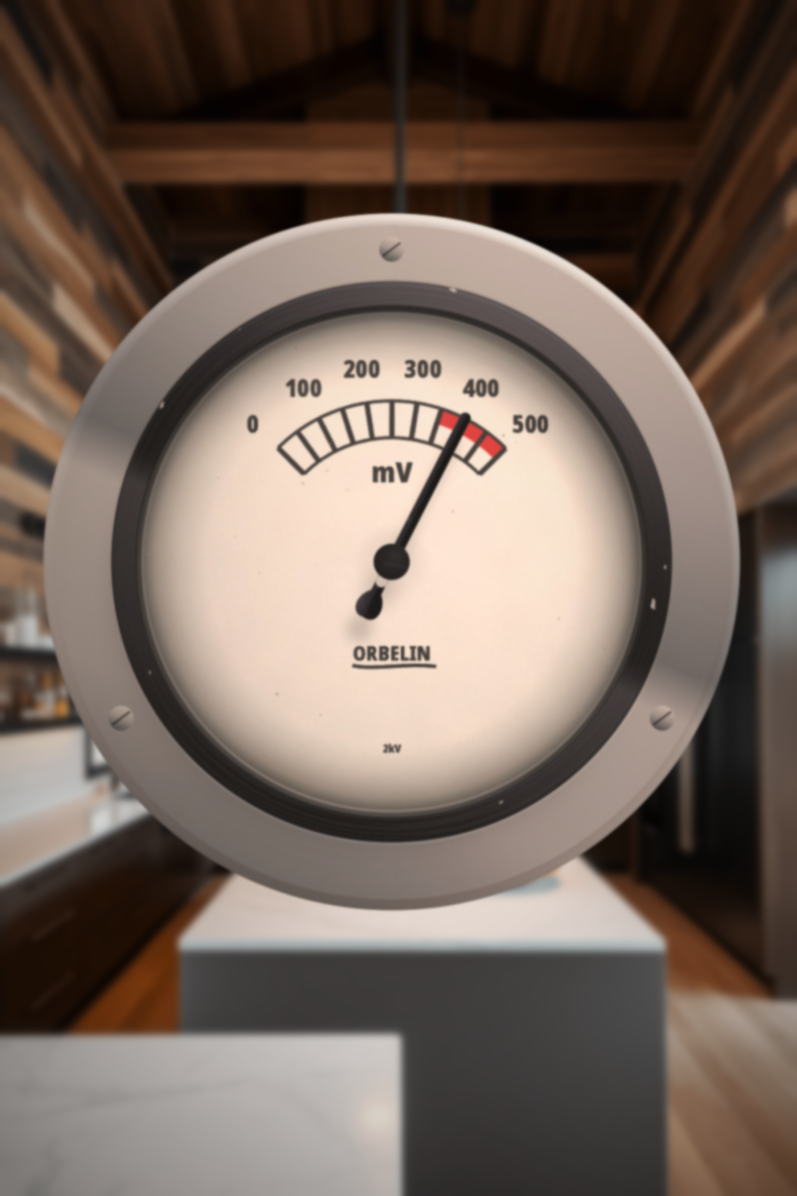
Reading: 400 mV
